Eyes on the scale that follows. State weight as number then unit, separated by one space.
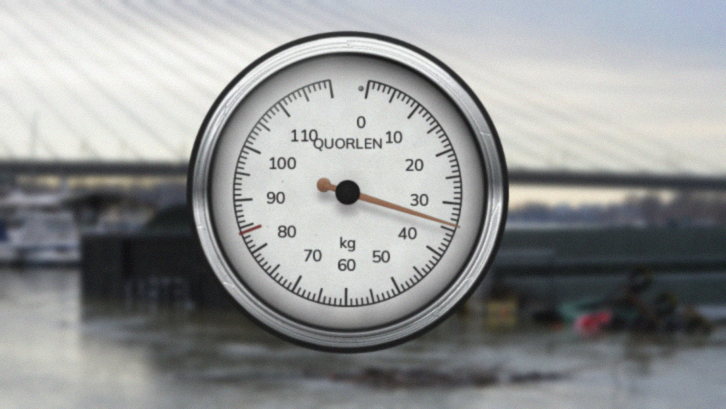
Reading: 34 kg
